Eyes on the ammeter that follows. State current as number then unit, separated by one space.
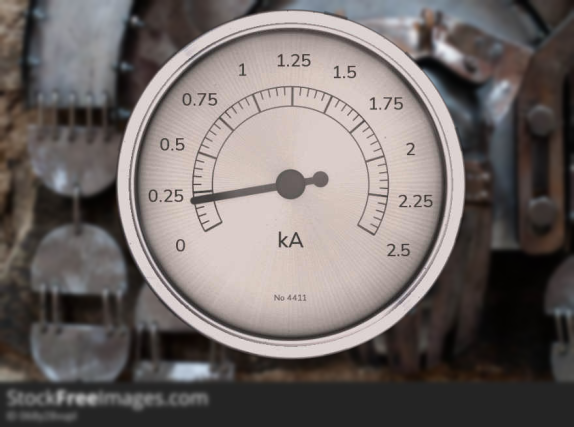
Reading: 0.2 kA
